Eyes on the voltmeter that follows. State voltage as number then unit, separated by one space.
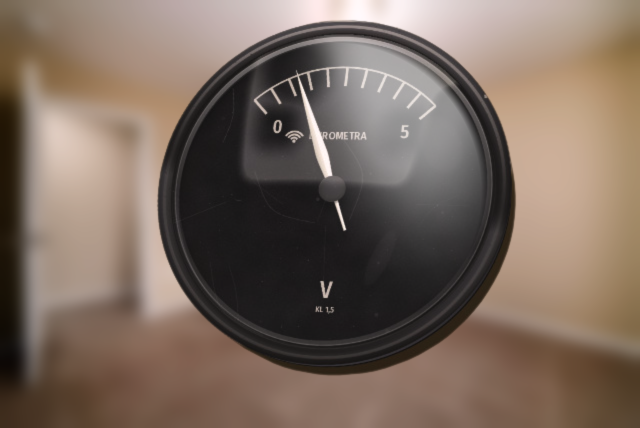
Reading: 1.25 V
